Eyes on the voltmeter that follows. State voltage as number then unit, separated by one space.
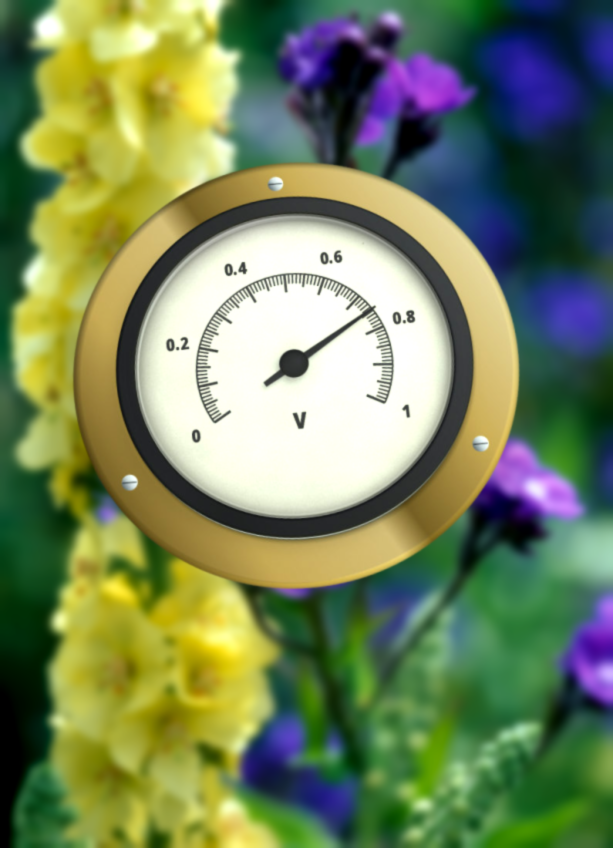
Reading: 0.75 V
